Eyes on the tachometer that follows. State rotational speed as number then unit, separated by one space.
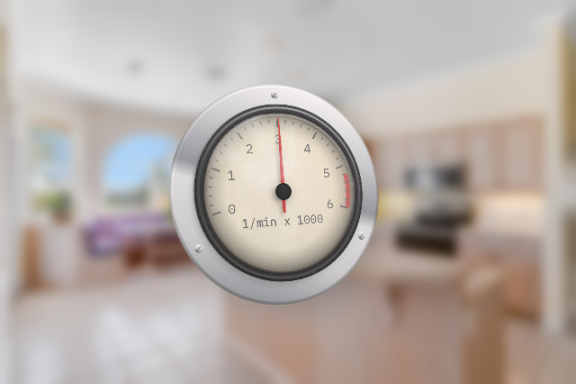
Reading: 3000 rpm
